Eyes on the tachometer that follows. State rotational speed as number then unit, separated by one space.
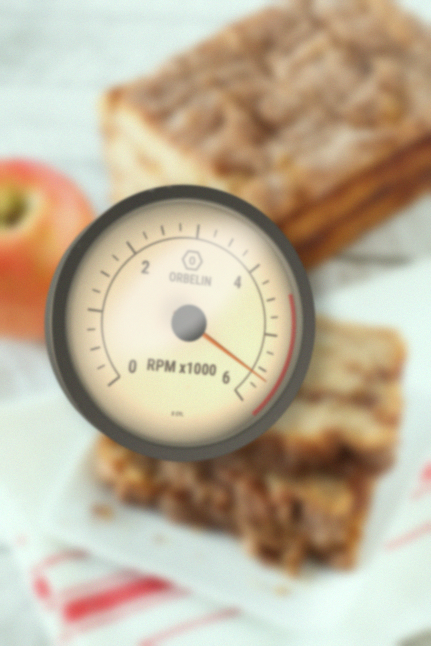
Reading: 5625 rpm
